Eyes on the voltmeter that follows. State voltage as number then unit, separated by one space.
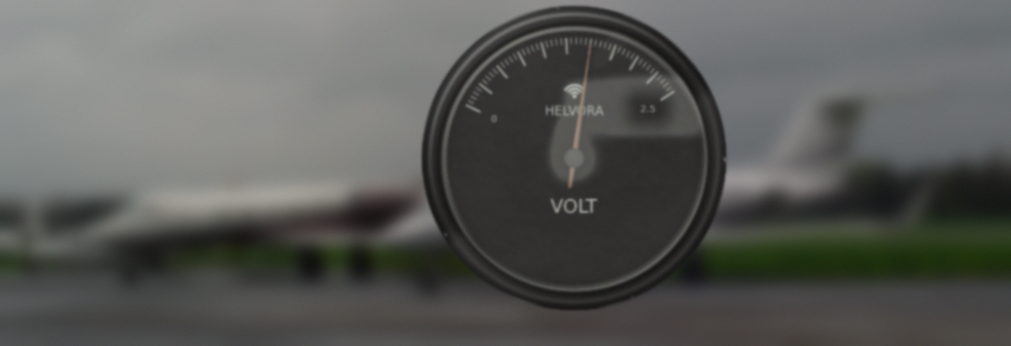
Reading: 1.5 V
